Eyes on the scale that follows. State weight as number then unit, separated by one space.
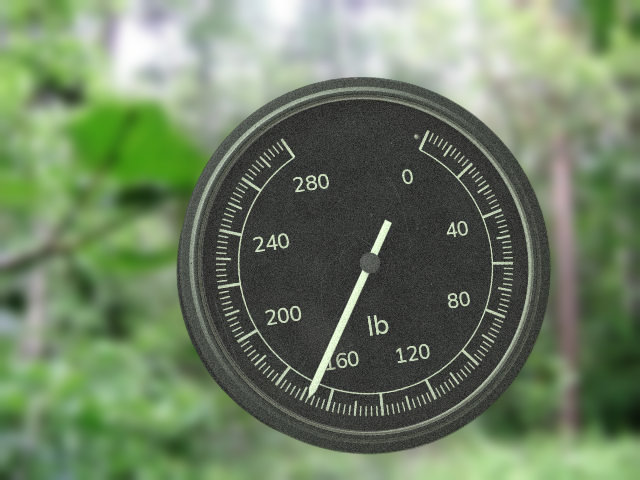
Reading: 168 lb
